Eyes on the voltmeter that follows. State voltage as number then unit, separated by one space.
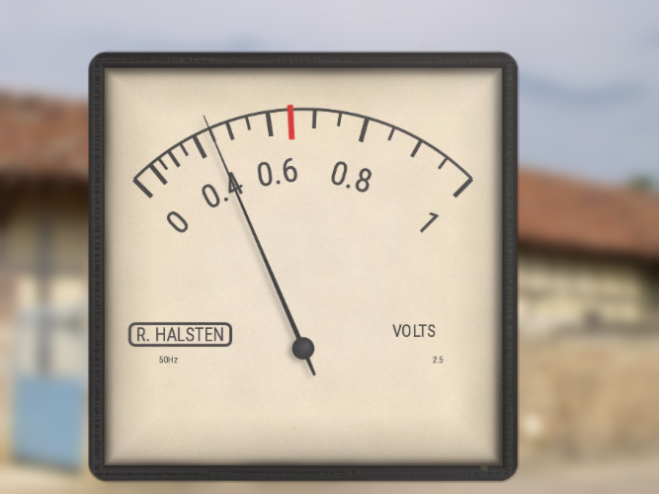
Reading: 0.45 V
